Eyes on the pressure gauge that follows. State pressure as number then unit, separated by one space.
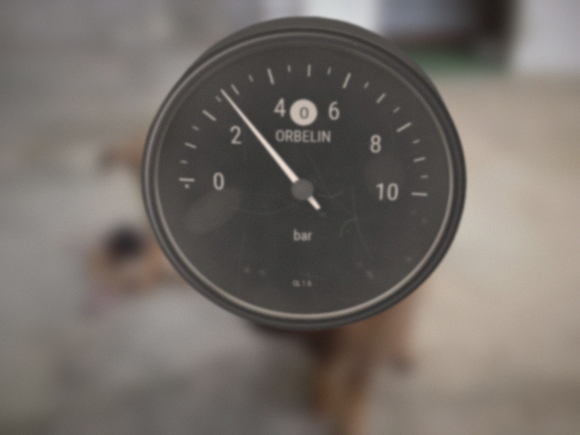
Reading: 2.75 bar
